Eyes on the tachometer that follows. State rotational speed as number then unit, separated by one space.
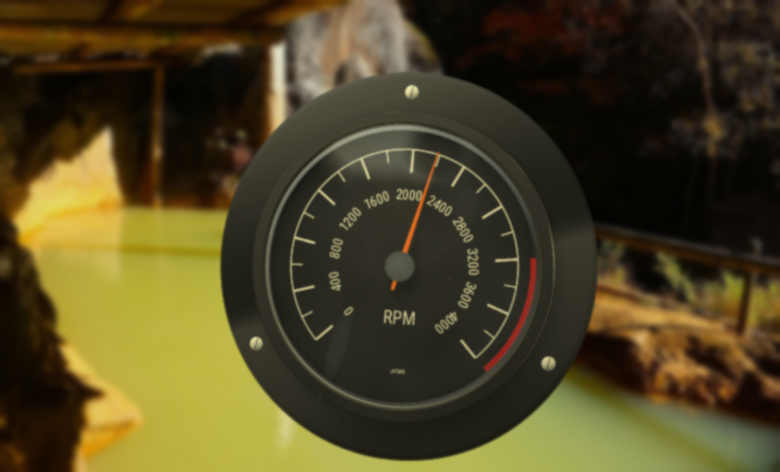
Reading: 2200 rpm
